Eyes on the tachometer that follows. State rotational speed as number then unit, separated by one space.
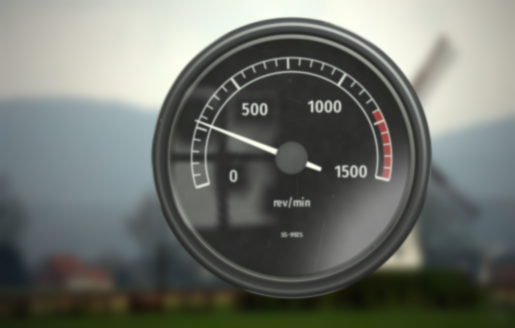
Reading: 275 rpm
